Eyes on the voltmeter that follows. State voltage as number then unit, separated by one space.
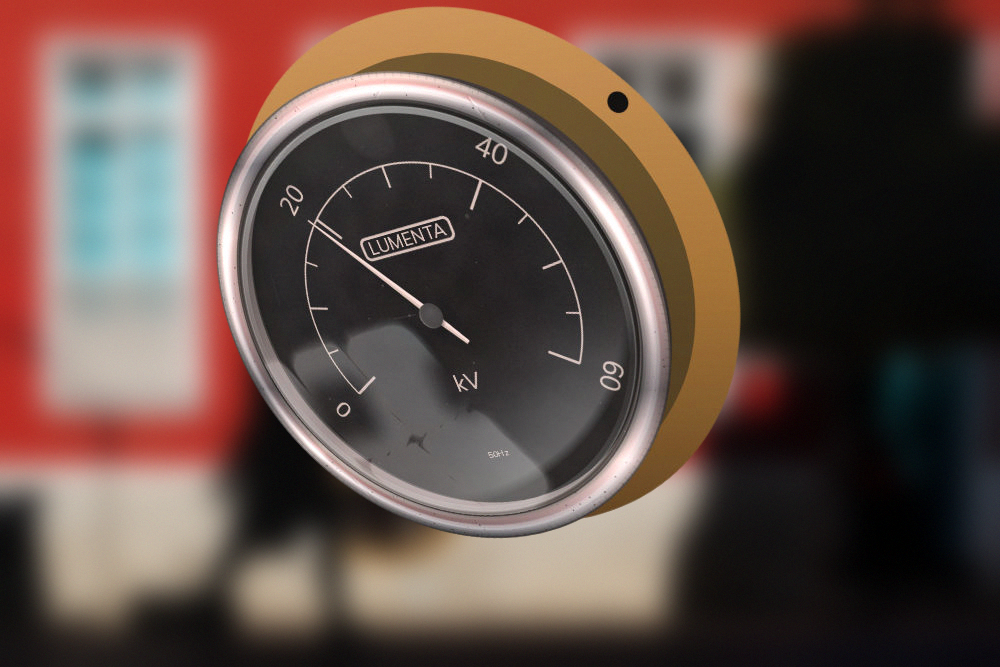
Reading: 20 kV
